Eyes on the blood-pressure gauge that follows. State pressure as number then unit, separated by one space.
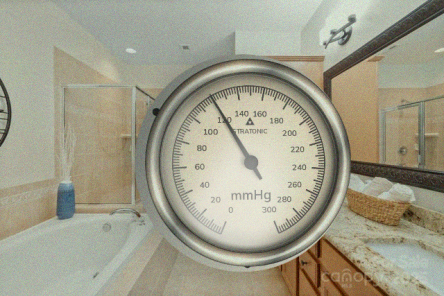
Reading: 120 mmHg
